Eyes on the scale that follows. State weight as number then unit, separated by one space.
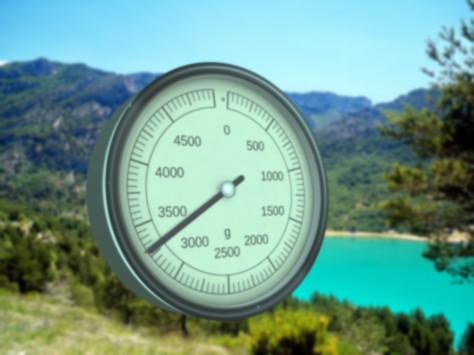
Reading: 3300 g
